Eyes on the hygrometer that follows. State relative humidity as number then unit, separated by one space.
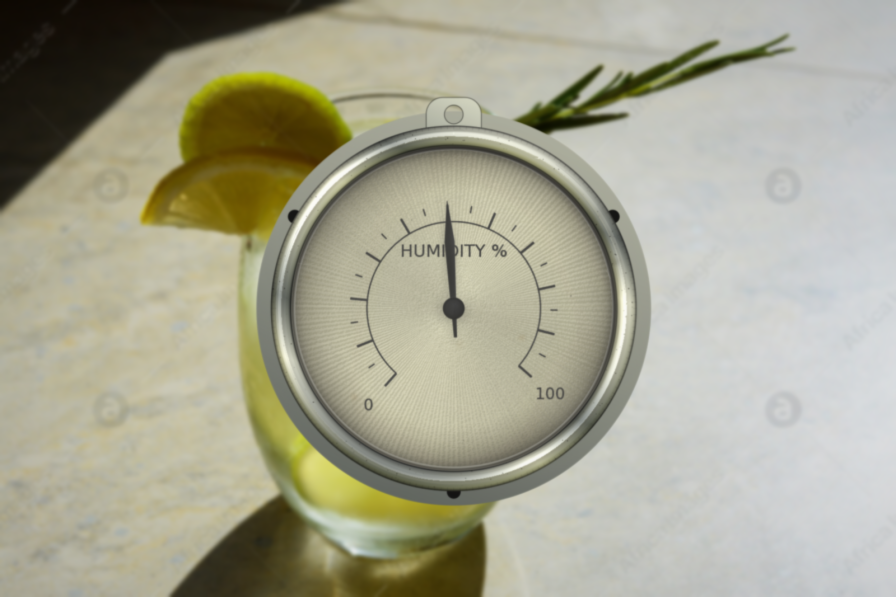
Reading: 50 %
